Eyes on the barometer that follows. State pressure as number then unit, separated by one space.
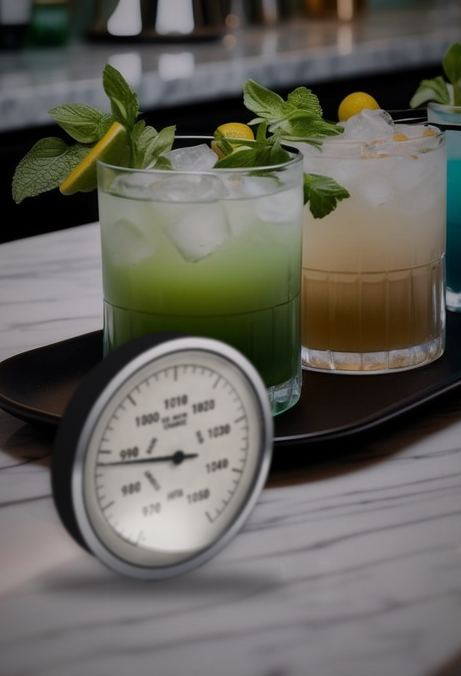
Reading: 988 hPa
